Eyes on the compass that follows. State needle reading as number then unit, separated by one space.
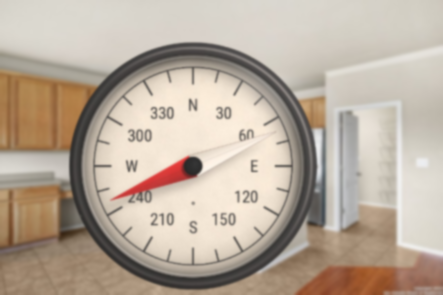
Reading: 247.5 °
